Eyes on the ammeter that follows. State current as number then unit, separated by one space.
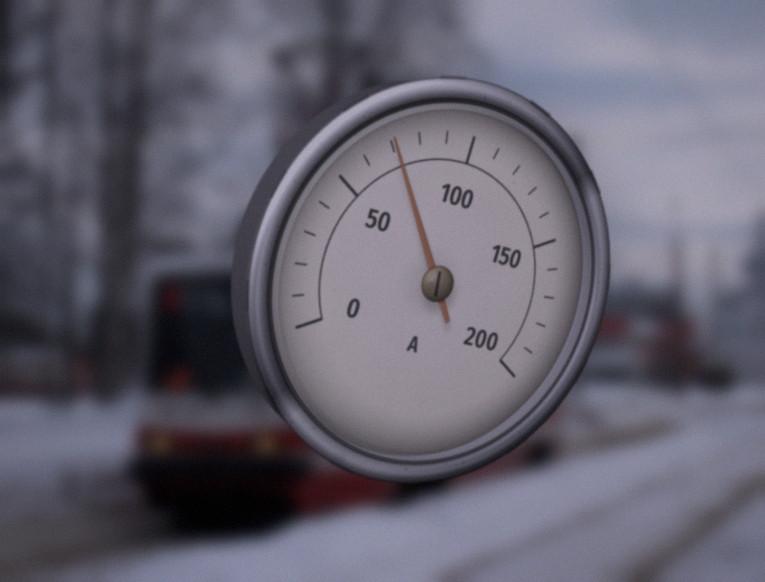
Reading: 70 A
